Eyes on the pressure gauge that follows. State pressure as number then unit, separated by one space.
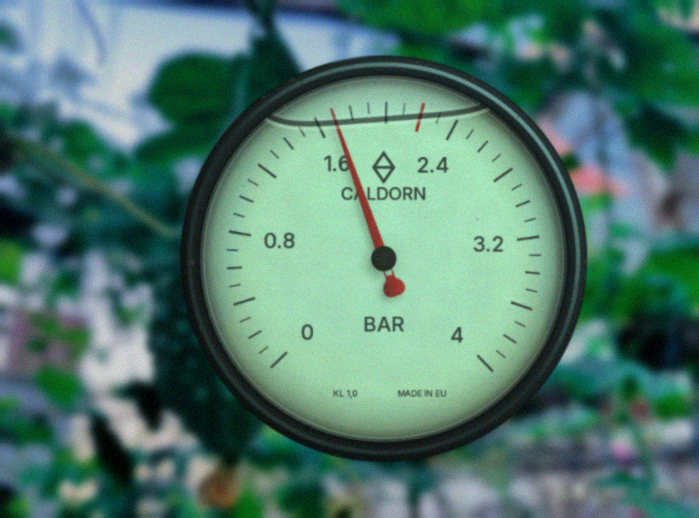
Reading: 1.7 bar
